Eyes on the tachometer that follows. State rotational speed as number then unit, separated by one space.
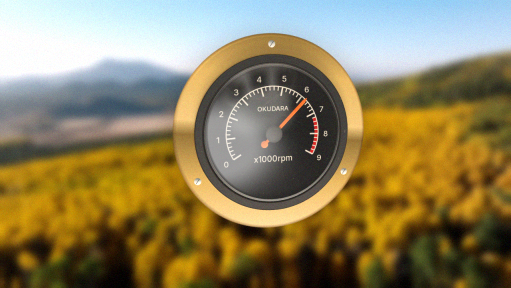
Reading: 6200 rpm
